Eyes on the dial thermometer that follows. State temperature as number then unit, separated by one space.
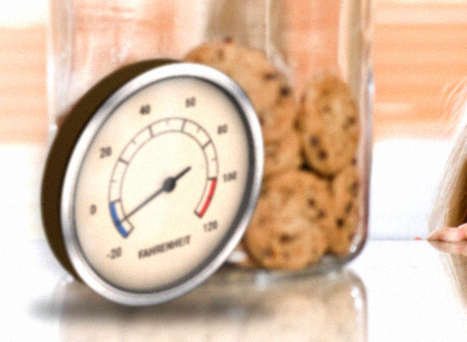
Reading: -10 °F
